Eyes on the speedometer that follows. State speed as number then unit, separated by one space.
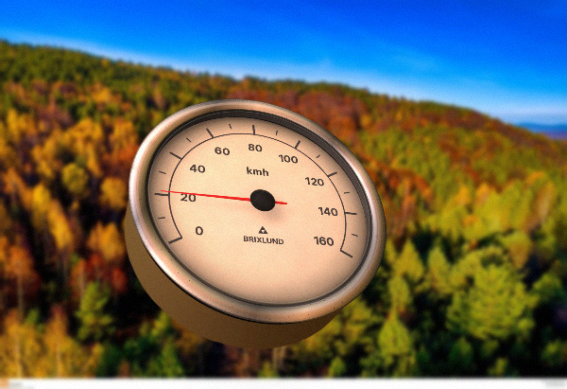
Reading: 20 km/h
